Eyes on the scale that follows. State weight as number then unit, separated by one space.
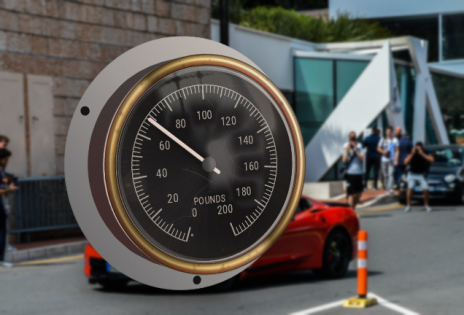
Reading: 68 lb
